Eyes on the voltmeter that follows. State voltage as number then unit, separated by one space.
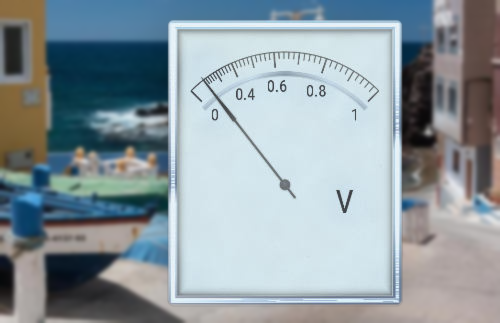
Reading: 0.2 V
